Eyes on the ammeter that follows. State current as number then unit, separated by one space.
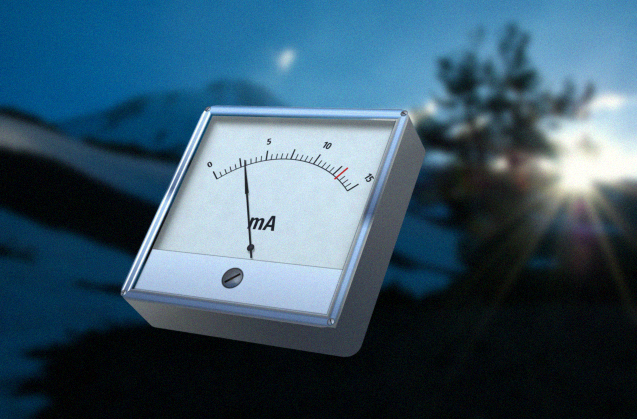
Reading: 3 mA
